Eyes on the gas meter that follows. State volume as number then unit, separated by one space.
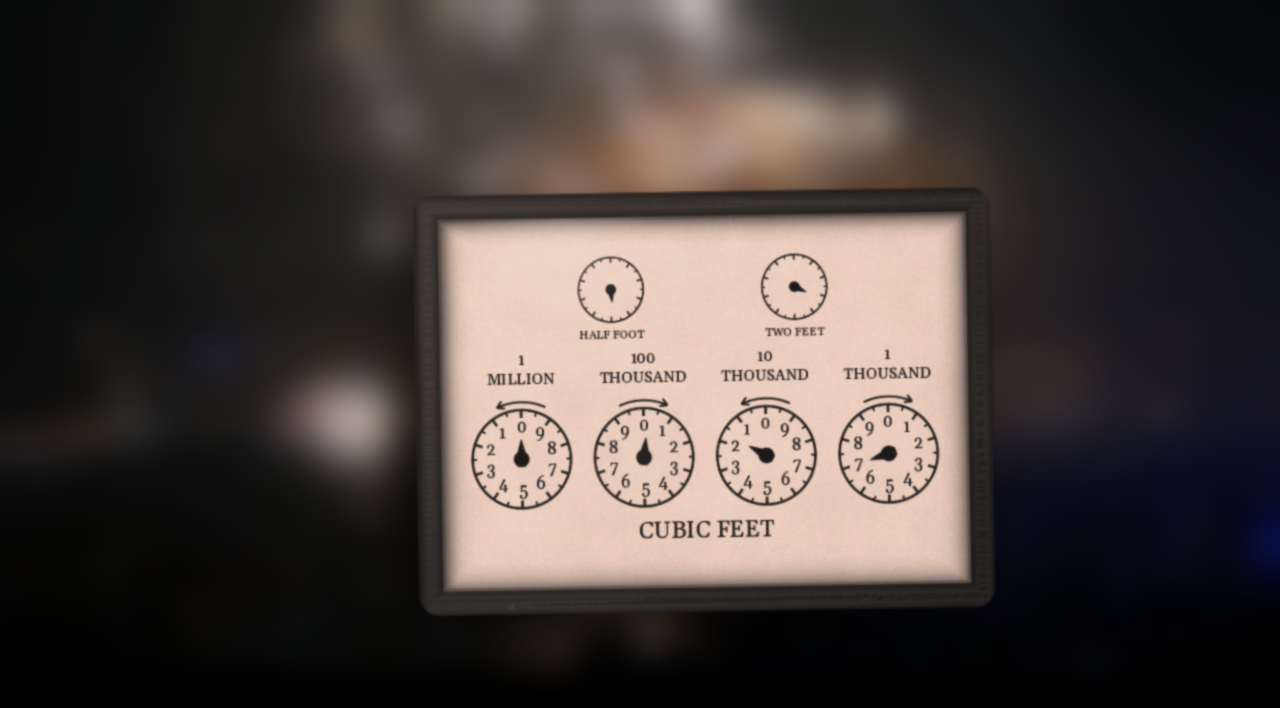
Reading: 1700 ft³
